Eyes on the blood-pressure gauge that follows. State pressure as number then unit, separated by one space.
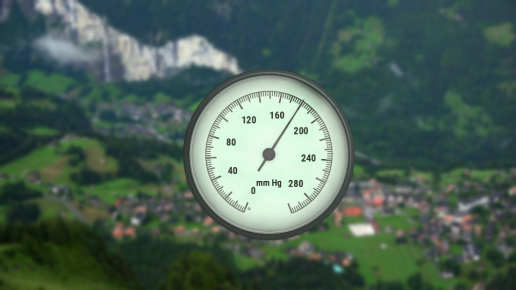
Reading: 180 mmHg
